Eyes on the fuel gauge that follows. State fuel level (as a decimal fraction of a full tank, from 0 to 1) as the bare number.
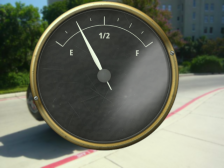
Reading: 0.25
